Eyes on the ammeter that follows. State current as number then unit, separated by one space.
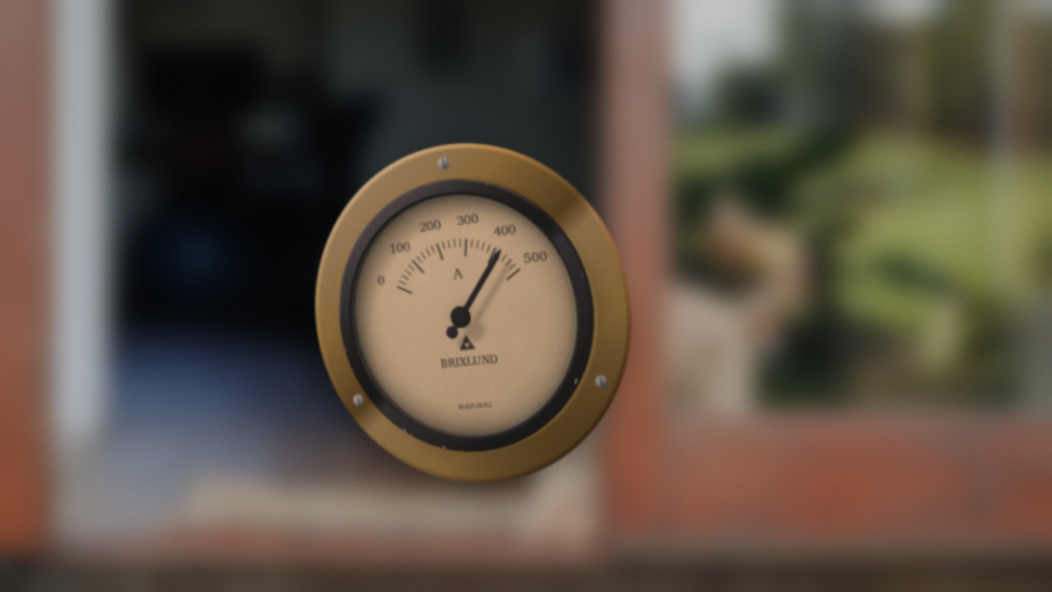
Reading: 420 A
